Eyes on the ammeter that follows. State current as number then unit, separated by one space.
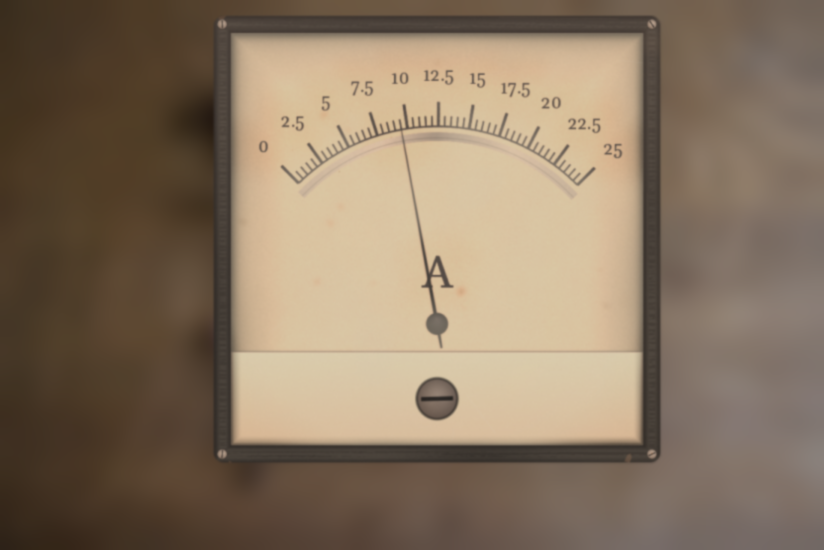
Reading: 9.5 A
